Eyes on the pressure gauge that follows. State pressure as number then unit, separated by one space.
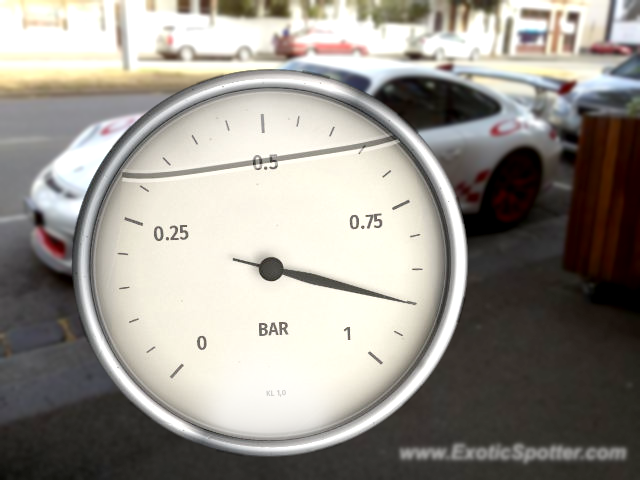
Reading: 0.9 bar
